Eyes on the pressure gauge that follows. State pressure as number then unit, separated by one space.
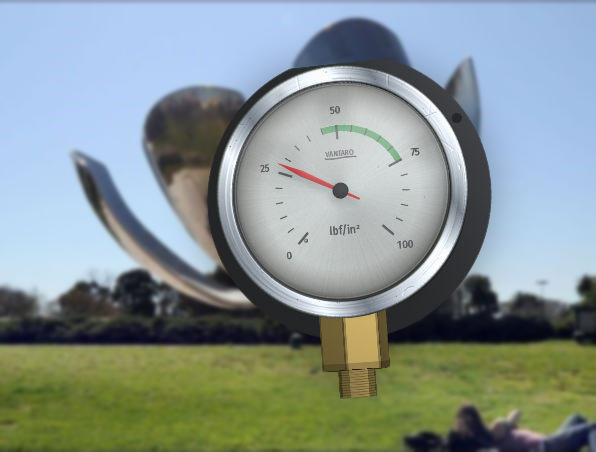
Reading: 27.5 psi
